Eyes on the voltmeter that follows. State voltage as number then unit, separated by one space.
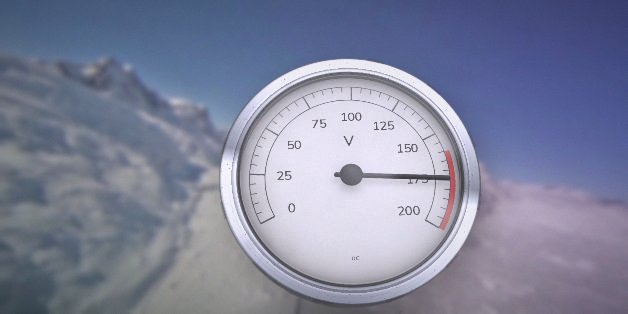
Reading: 175 V
